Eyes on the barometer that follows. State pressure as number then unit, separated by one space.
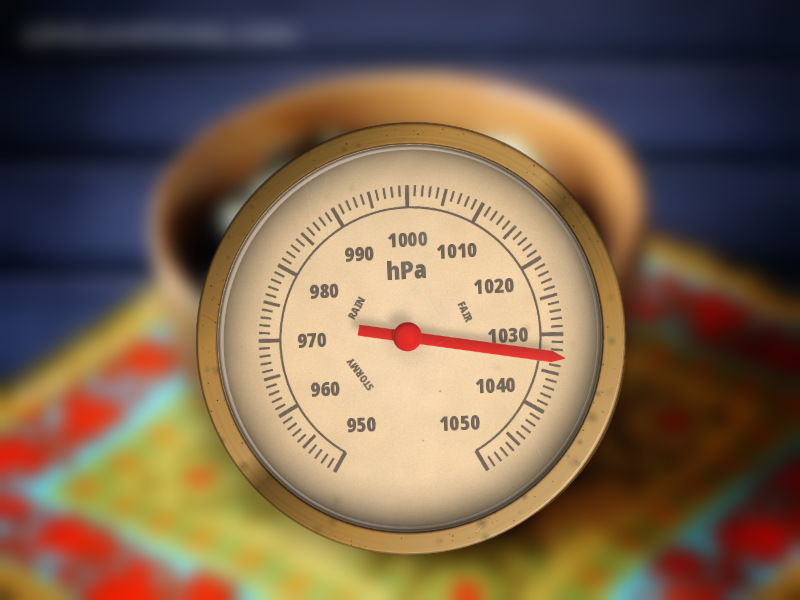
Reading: 1033 hPa
